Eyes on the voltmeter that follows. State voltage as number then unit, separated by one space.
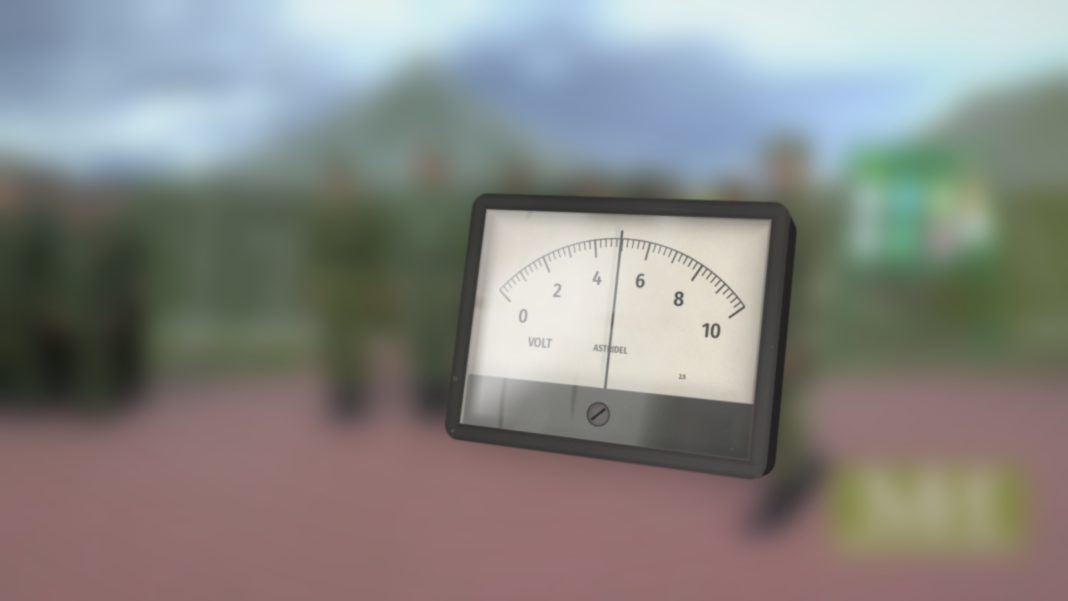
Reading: 5 V
